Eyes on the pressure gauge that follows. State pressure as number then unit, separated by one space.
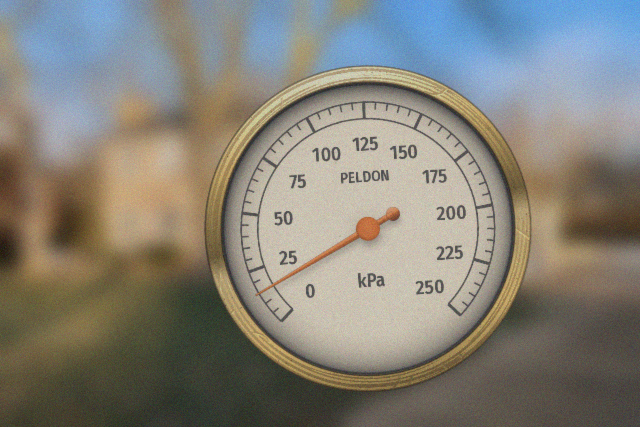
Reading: 15 kPa
